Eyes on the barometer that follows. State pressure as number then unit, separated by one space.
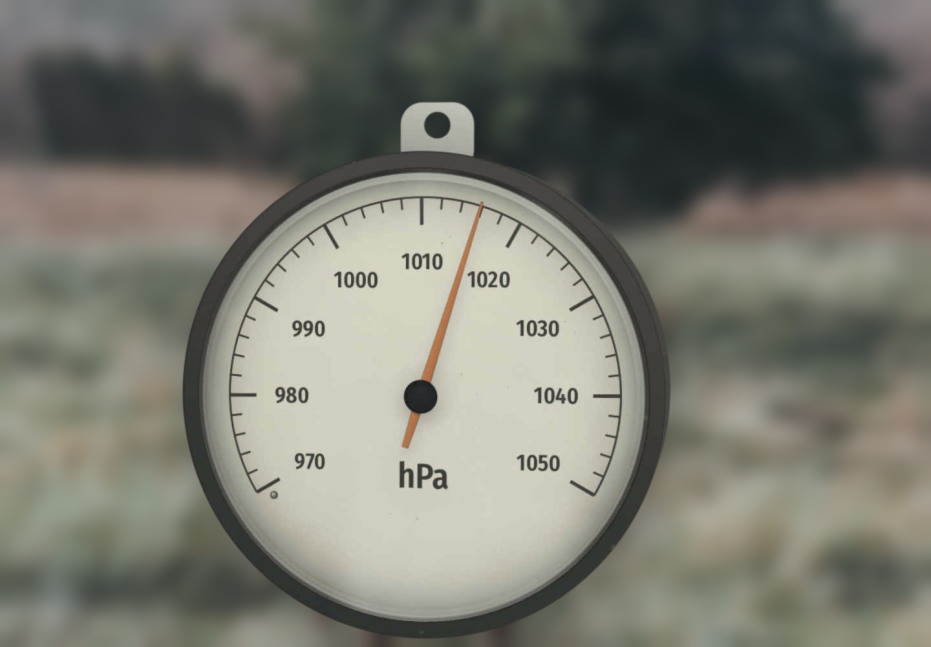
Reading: 1016 hPa
